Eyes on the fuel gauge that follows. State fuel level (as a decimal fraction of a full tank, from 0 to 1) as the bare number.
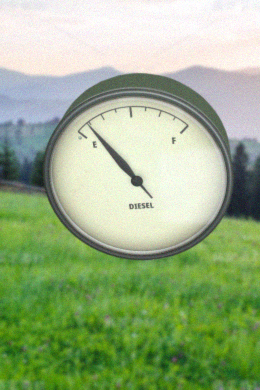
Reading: 0.125
